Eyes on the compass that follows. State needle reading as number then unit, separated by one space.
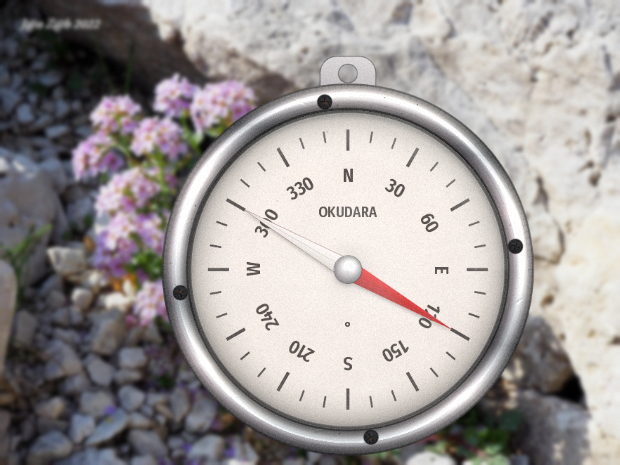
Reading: 120 °
